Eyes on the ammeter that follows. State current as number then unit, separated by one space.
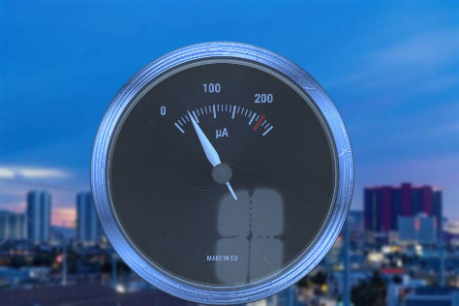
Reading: 40 µA
